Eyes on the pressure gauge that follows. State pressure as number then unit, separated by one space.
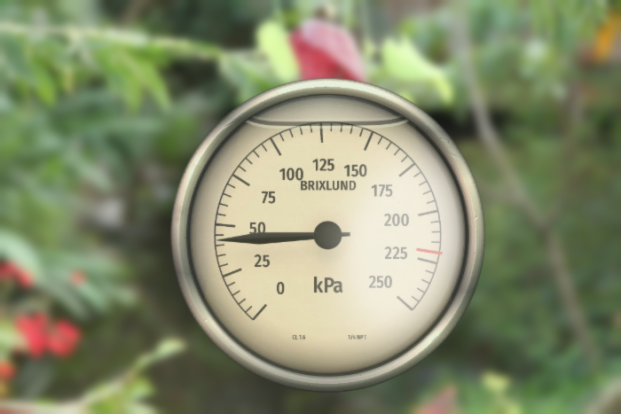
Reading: 42.5 kPa
